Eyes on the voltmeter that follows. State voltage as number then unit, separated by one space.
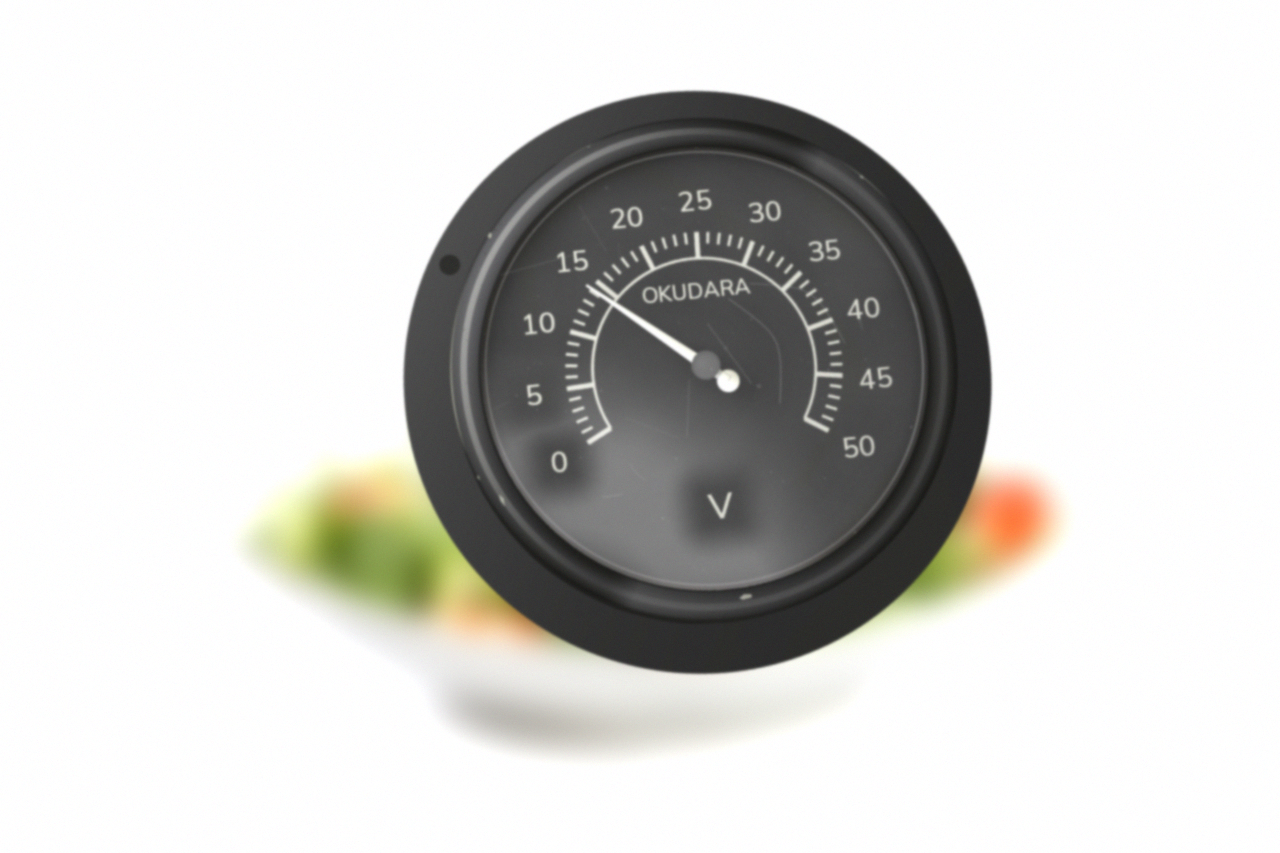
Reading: 14 V
